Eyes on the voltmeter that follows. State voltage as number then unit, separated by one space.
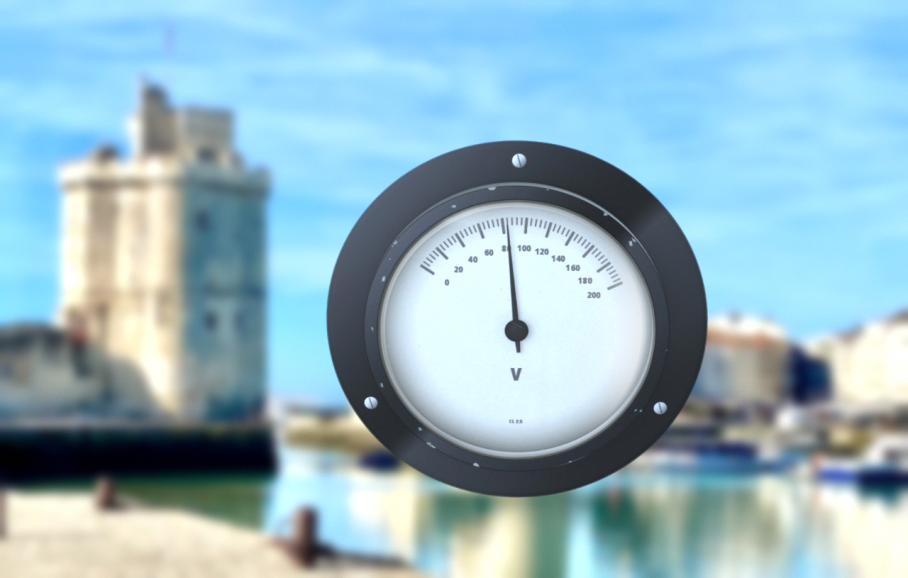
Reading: 84 V
